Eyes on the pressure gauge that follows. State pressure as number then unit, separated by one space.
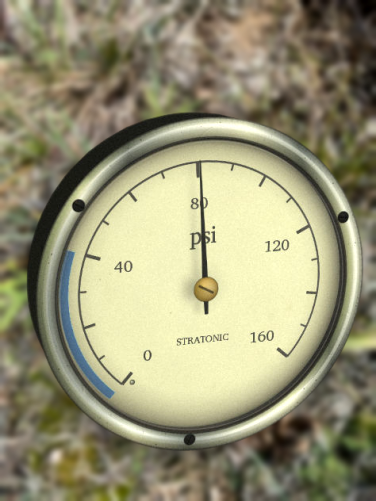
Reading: 80 psi
